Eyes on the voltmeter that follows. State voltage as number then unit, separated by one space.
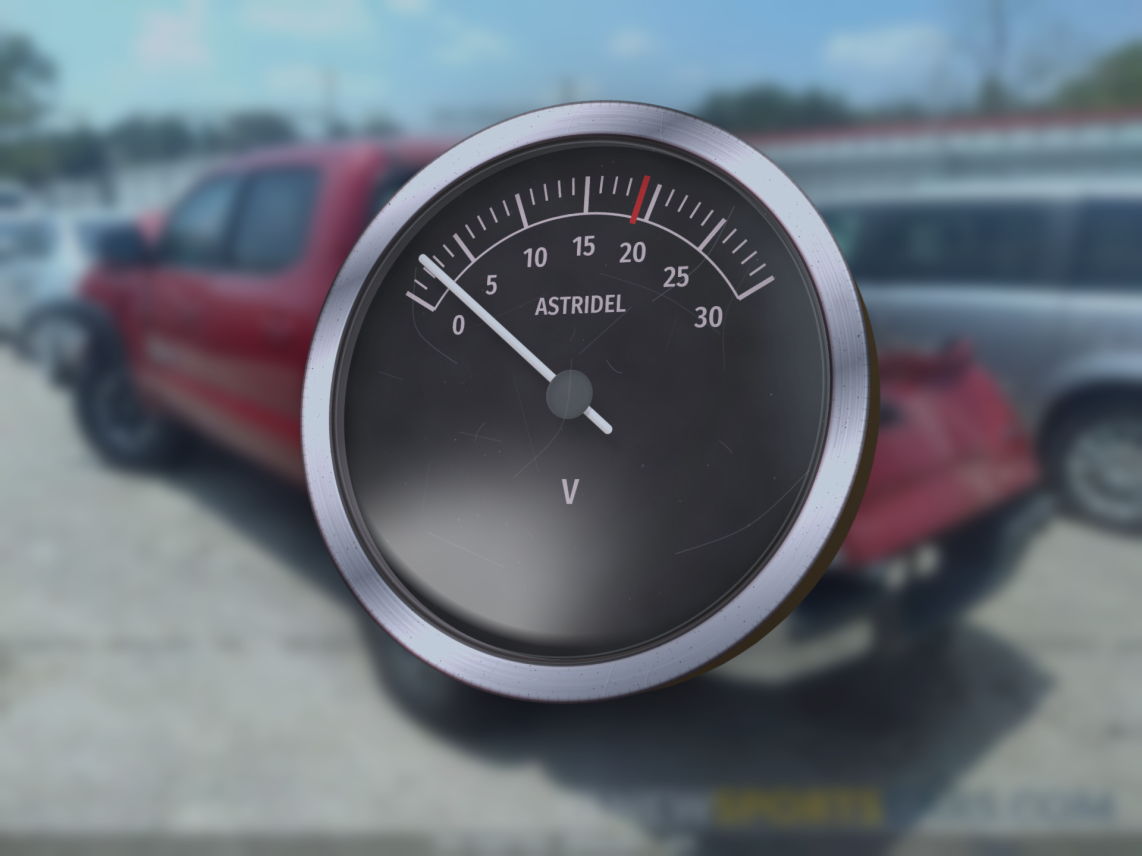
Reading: 2.5 V
